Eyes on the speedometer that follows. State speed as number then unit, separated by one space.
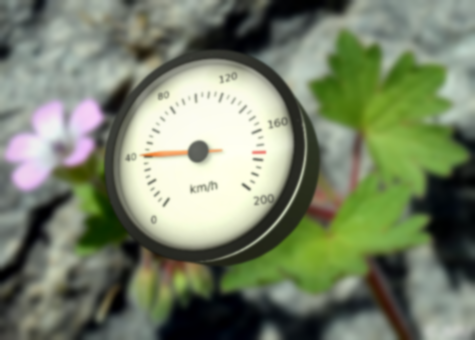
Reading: 40 km/h
